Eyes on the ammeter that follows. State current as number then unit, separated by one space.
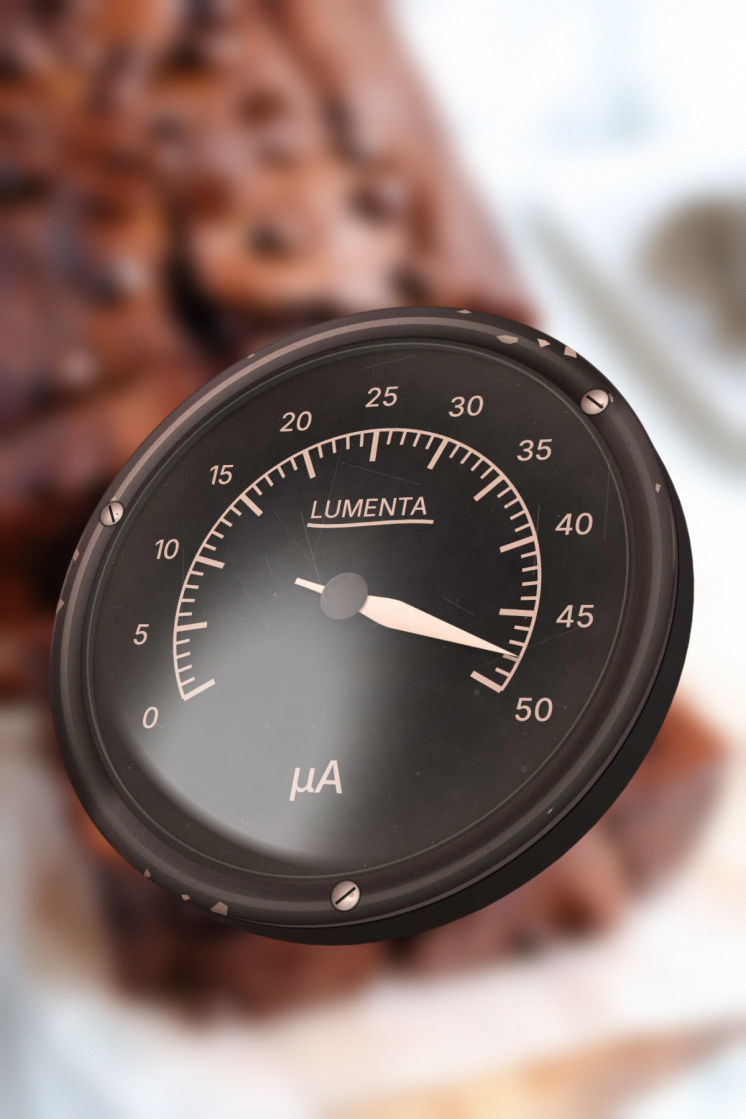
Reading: 48 µA
